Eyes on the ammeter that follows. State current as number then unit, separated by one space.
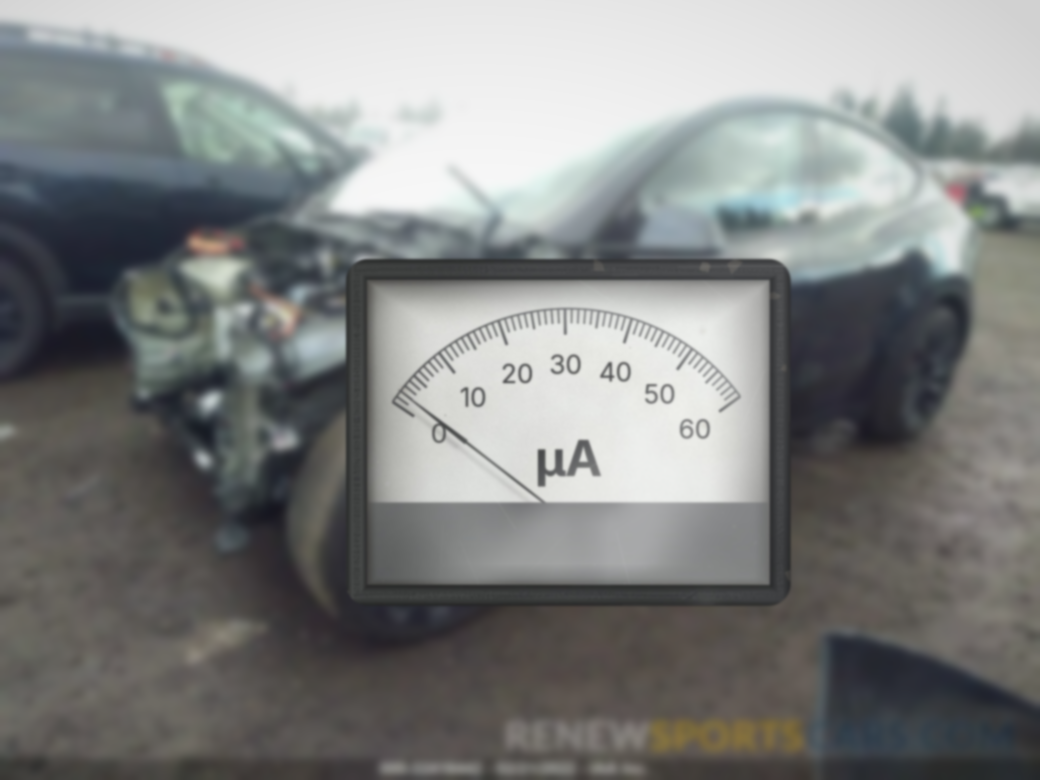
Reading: 2 µA
